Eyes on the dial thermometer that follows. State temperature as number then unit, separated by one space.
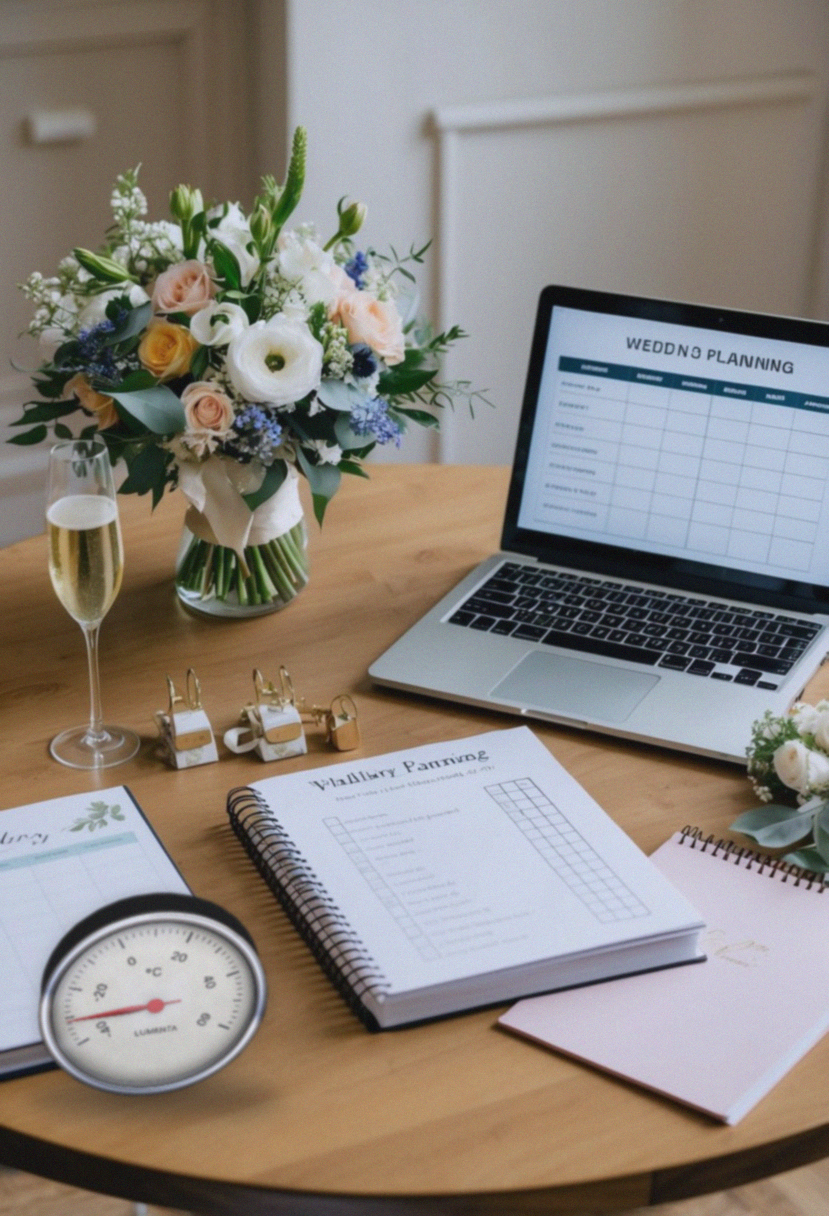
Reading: -30 °C
